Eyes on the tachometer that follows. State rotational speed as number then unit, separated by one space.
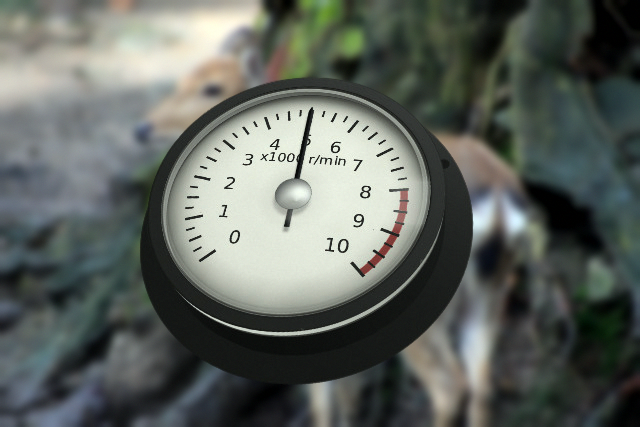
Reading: 5000 rpm
